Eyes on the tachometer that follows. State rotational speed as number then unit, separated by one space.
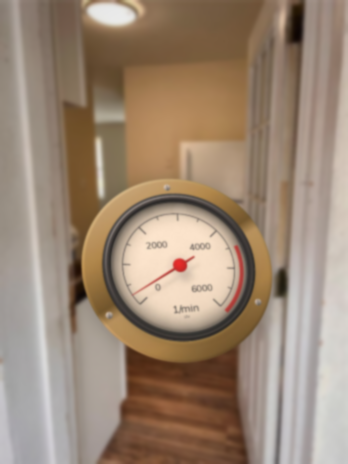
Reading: 250 rpm
